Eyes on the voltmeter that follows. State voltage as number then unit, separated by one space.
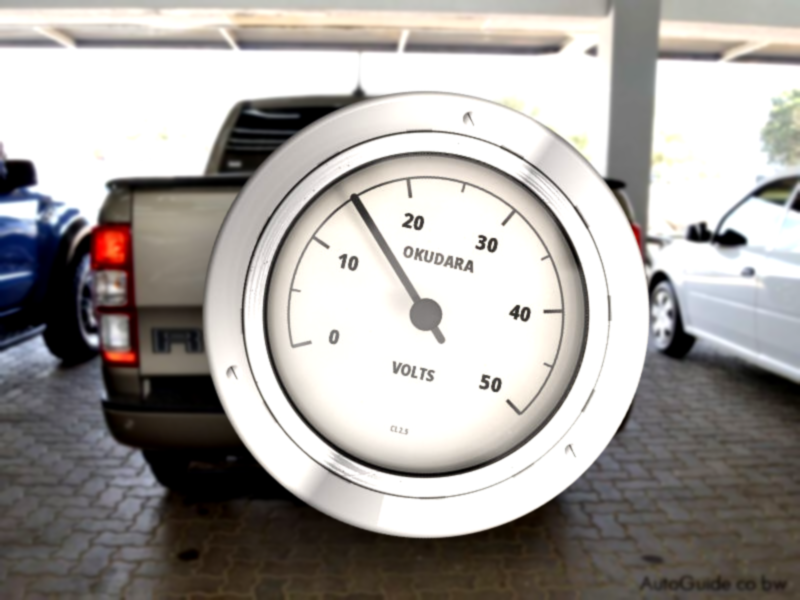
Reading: 15 V
